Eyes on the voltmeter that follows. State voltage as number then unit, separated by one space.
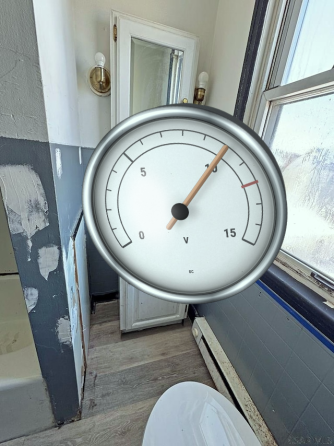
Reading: 10 V
